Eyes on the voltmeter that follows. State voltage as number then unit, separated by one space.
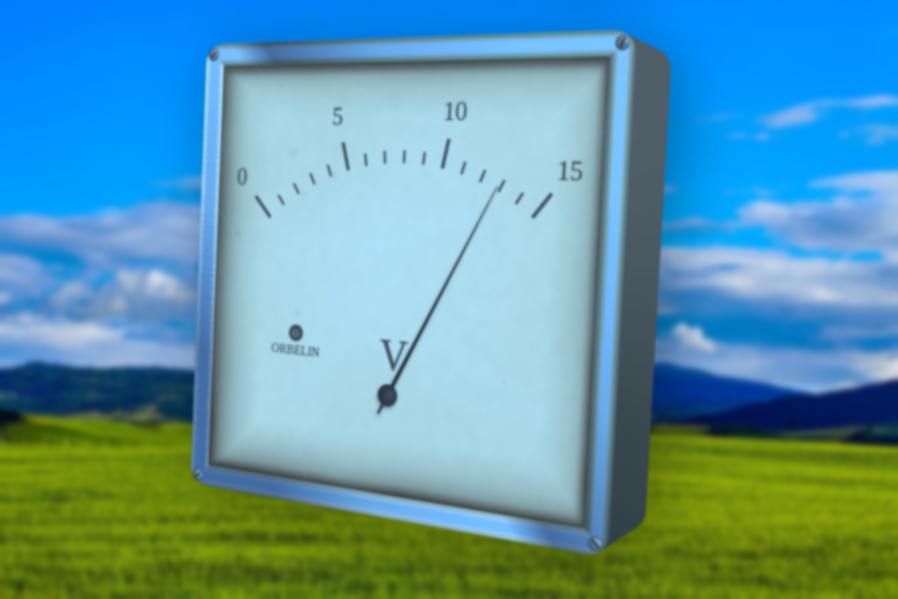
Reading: 13 V
